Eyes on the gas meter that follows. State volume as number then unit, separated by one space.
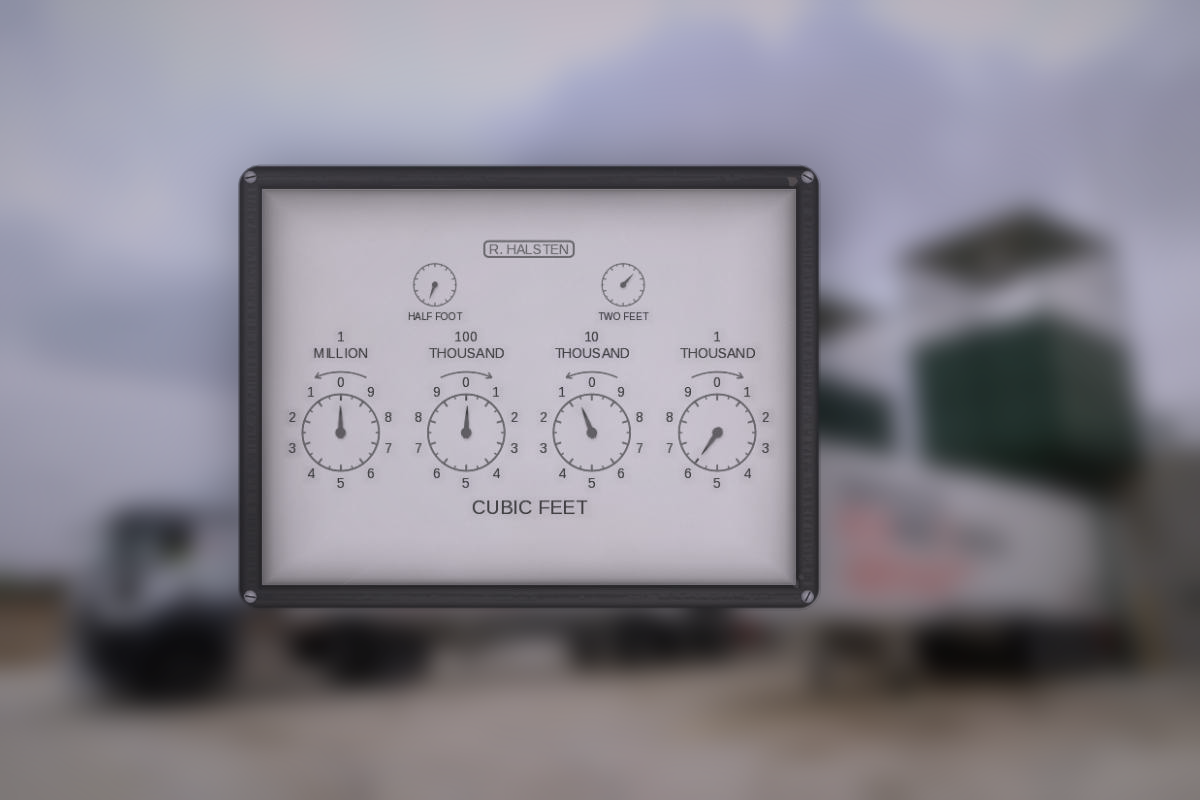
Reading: 600 ft³
